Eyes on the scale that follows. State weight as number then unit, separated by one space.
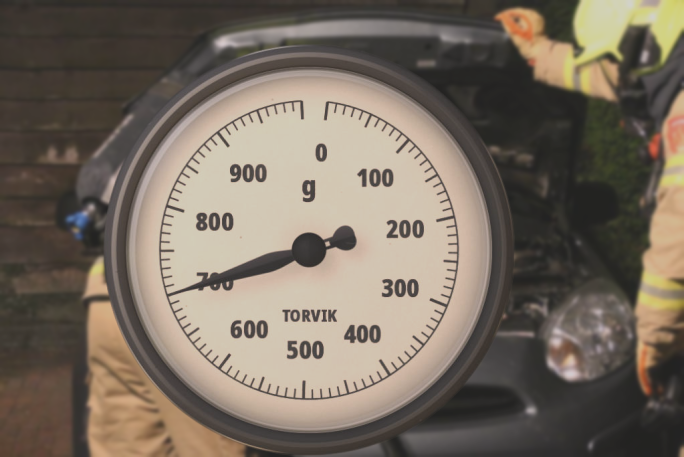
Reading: 700 g
